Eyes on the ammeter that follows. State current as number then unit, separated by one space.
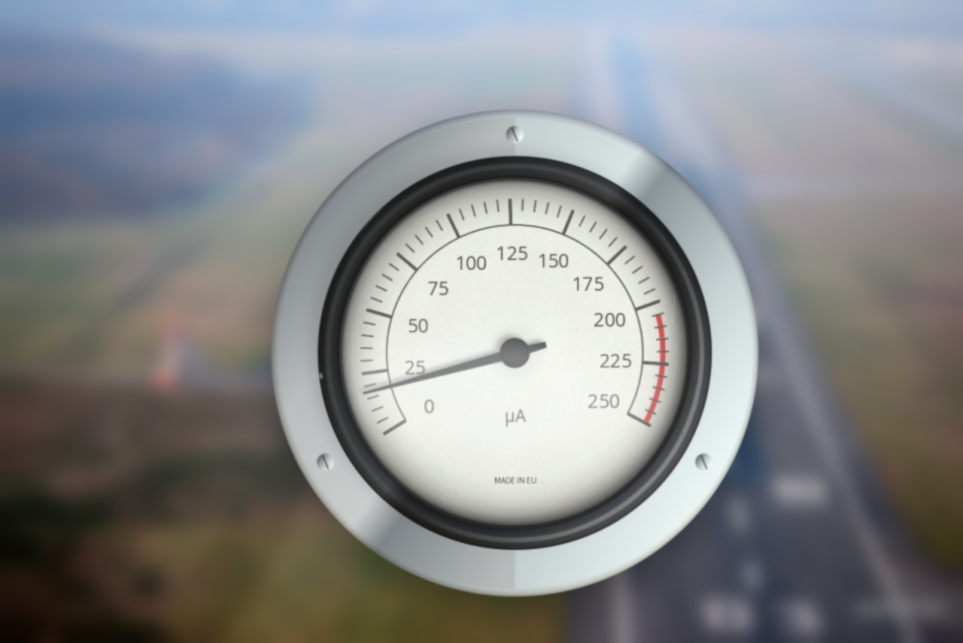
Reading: 17.5 µA
